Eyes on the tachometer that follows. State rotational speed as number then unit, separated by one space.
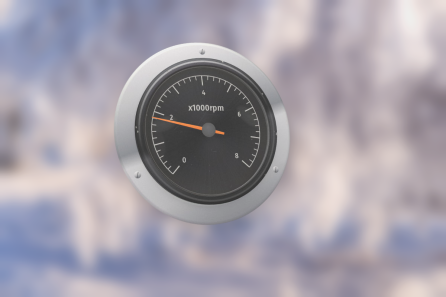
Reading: 1800 rpm
